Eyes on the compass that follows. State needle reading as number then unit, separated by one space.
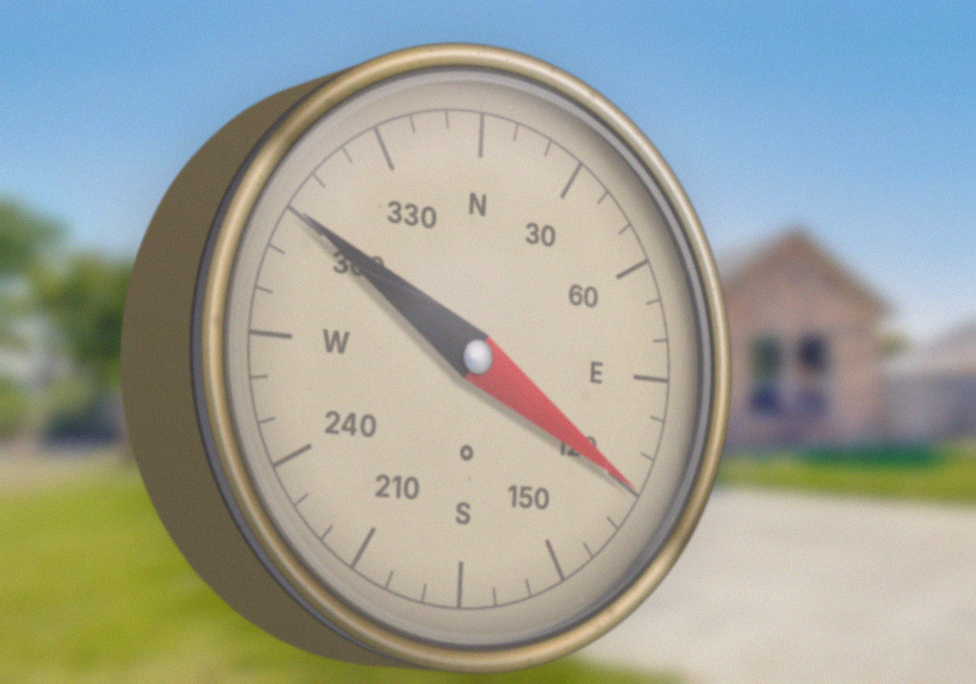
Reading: 120 °
